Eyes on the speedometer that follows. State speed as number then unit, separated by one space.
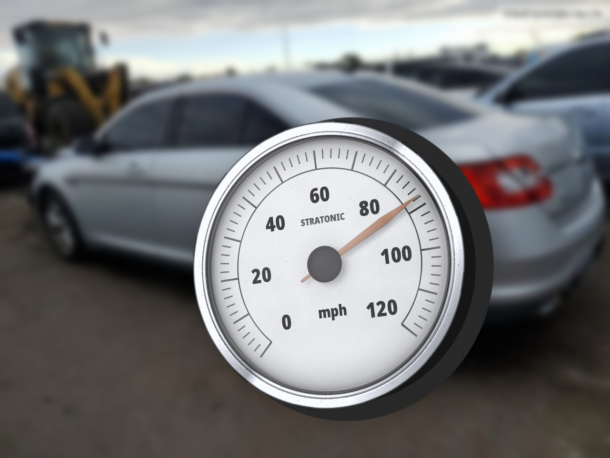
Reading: 88 mph
